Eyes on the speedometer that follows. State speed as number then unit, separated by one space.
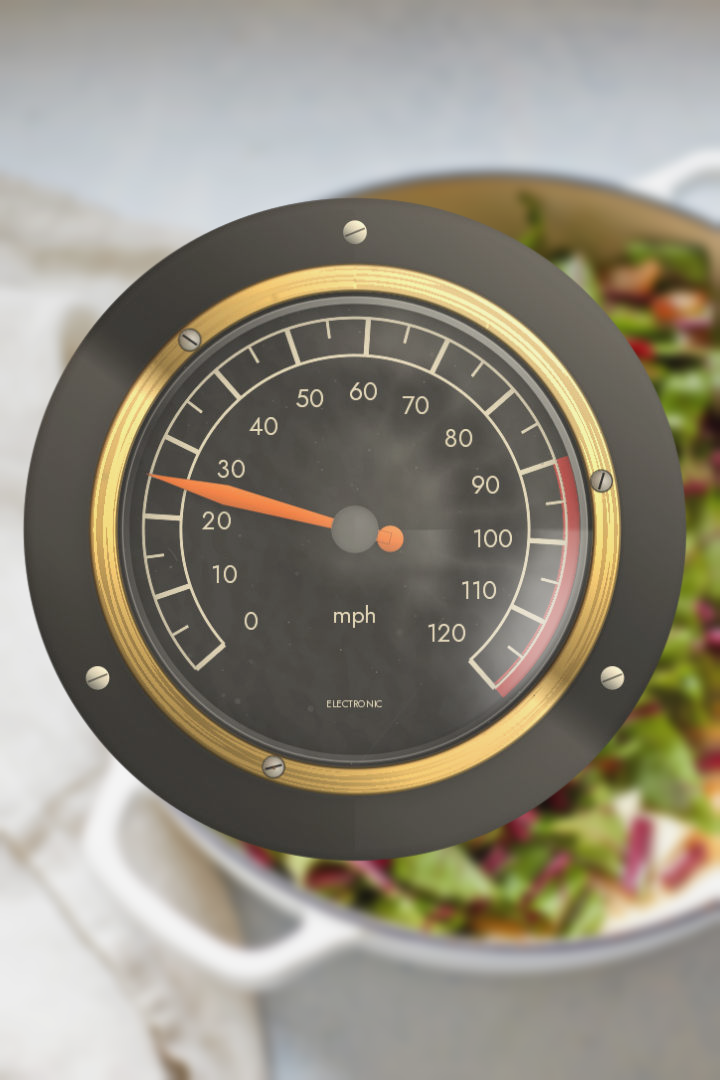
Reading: 25 mph
